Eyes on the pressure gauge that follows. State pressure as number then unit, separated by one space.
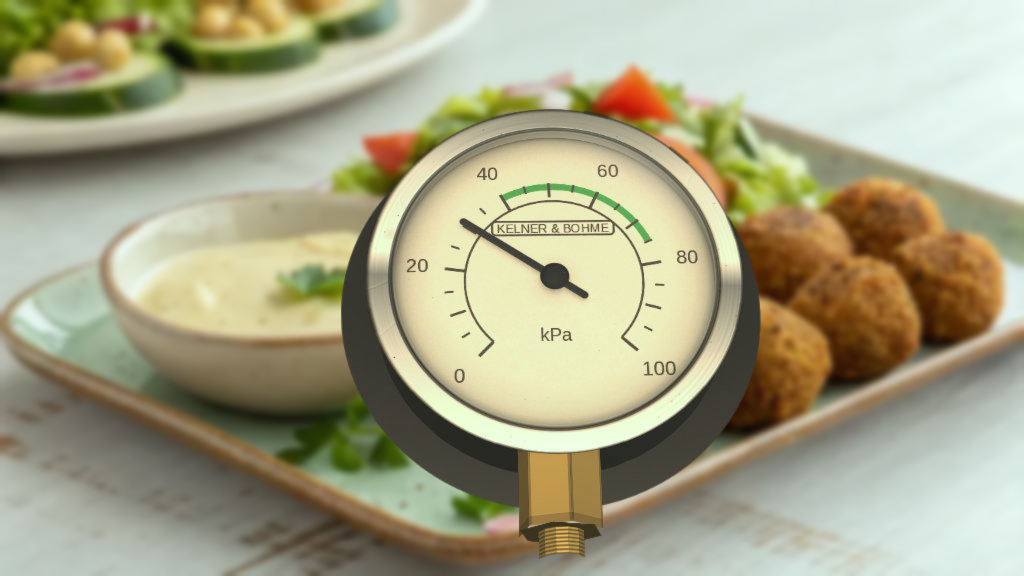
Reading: 30 kPa
